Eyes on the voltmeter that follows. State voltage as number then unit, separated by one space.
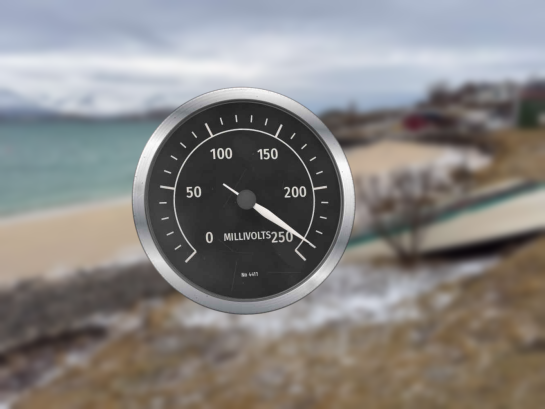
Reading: 240 mV
